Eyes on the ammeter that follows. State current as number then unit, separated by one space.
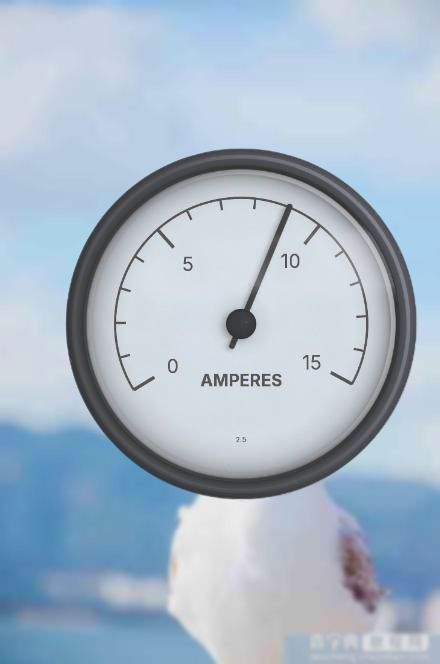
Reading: 9 A
